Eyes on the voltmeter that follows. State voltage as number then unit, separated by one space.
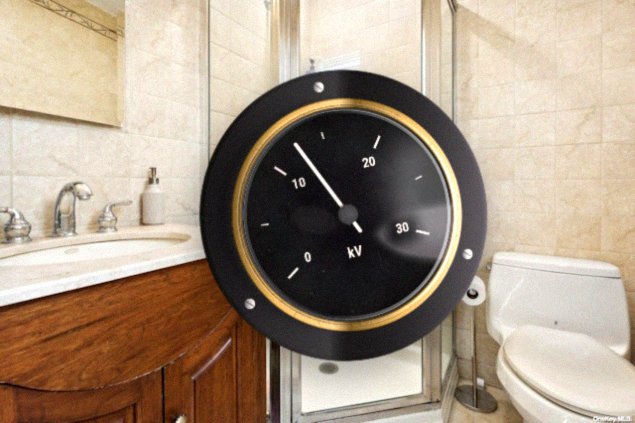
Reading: 12.5 kV
